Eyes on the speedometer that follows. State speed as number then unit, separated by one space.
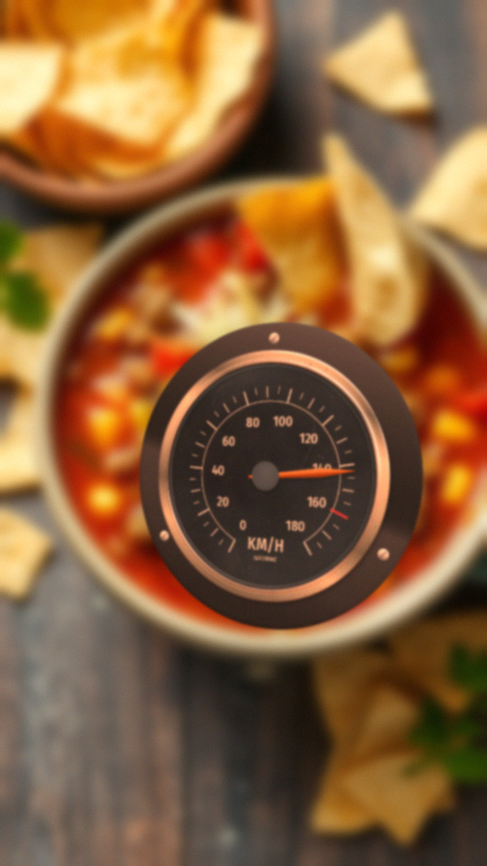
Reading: 142.5 km/h
